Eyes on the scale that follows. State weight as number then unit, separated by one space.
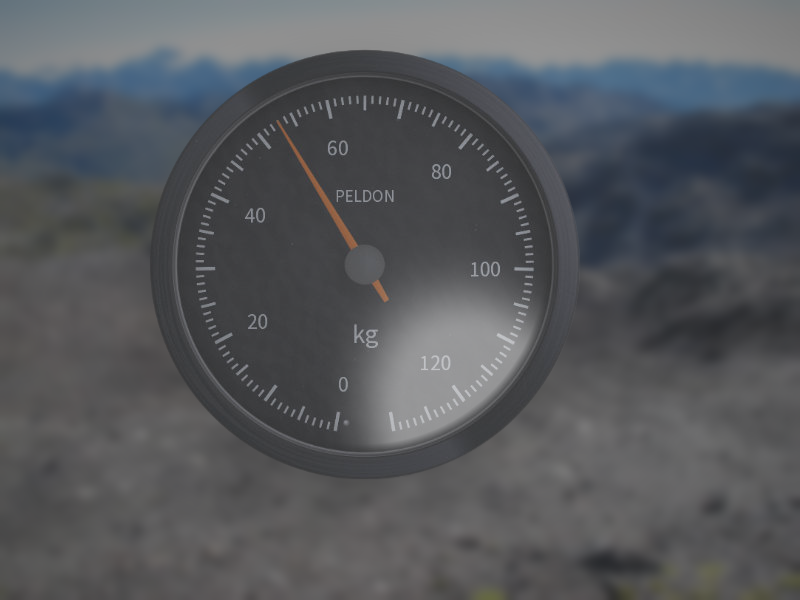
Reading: 53 kg
